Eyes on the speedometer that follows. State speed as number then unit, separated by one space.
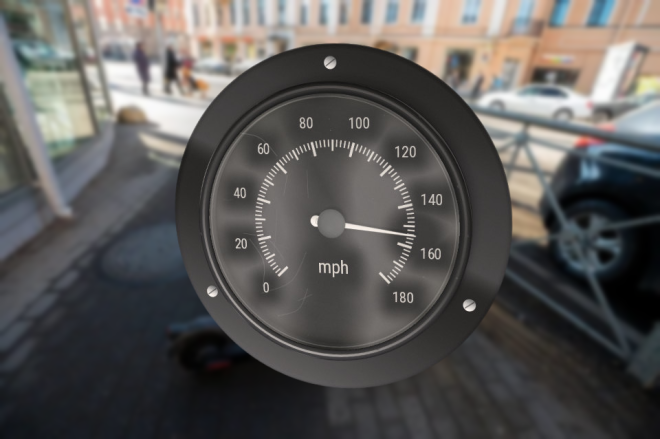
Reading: 154 mph
